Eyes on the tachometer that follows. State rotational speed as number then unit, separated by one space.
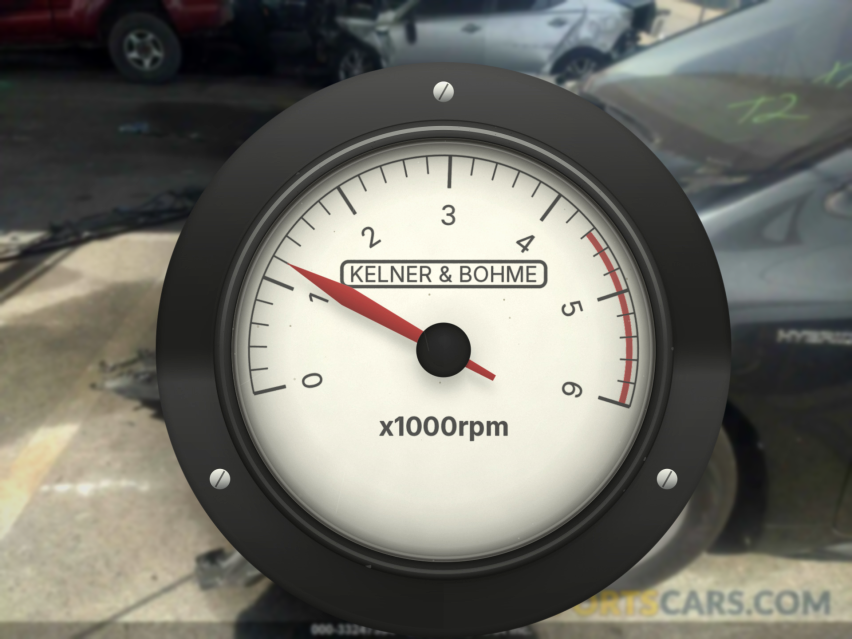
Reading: 1200 rpm
